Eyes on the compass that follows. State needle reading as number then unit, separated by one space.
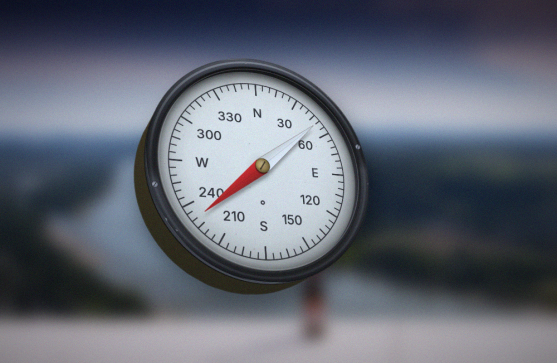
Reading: 230 °
